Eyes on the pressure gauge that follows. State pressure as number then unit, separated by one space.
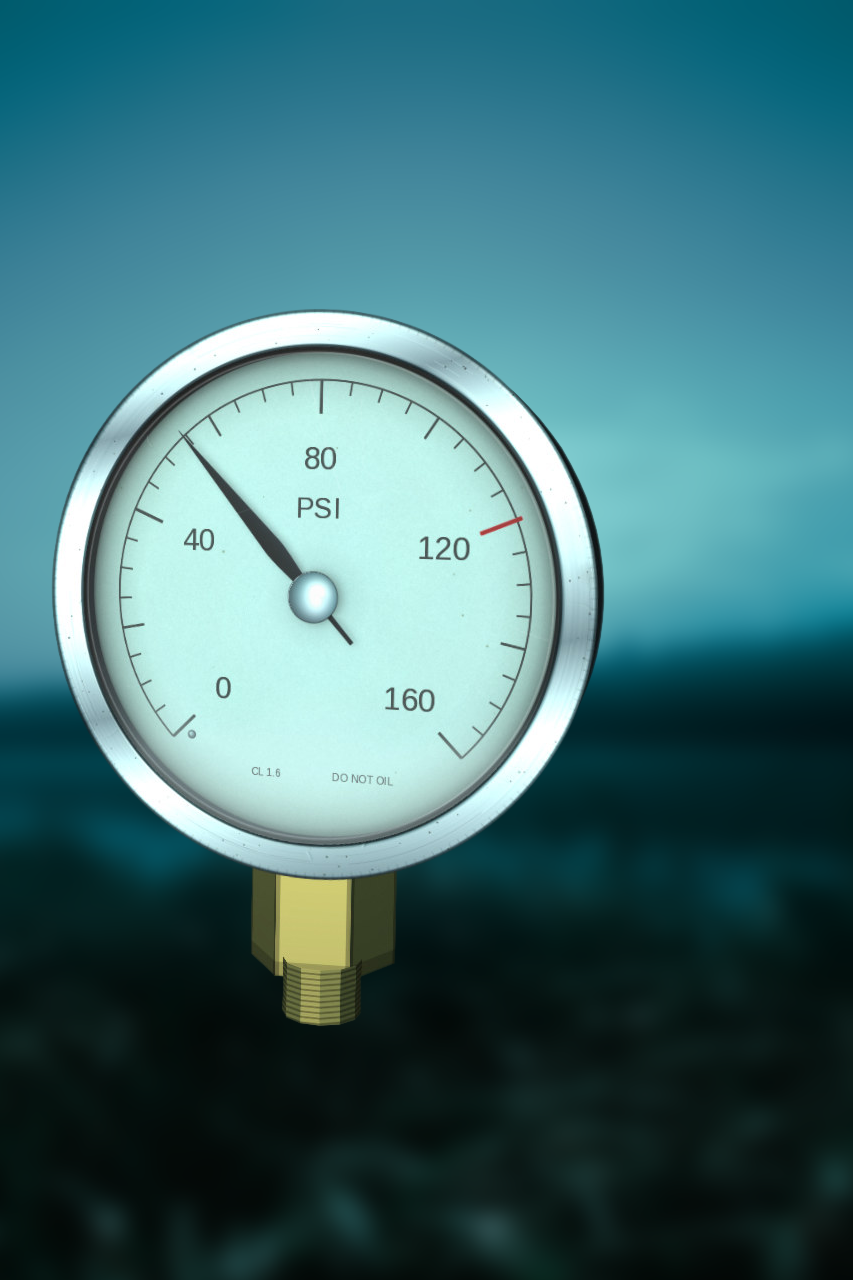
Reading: 55 psi
